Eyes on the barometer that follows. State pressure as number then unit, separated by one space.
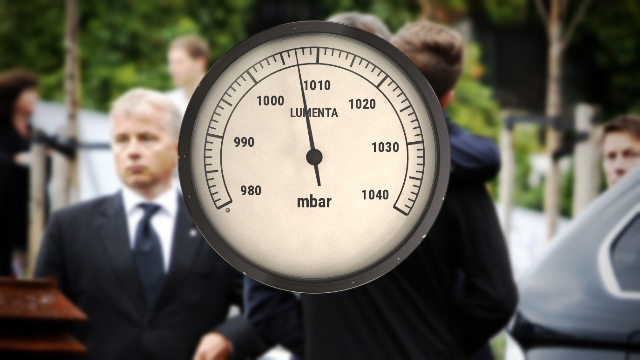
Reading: 1007 mbar
